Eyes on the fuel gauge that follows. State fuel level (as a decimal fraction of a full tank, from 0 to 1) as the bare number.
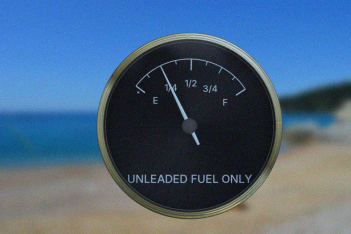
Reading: 0.25
